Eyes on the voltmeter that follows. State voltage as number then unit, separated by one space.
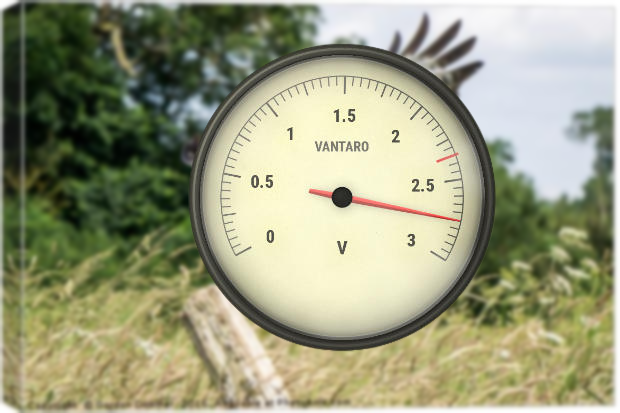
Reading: 2.75 V
